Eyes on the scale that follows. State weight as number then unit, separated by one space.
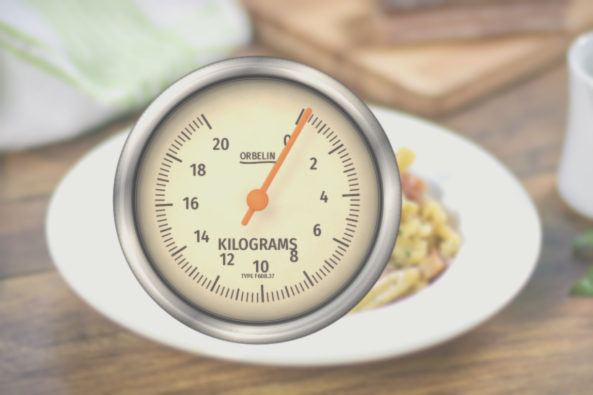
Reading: 0.2 kg
